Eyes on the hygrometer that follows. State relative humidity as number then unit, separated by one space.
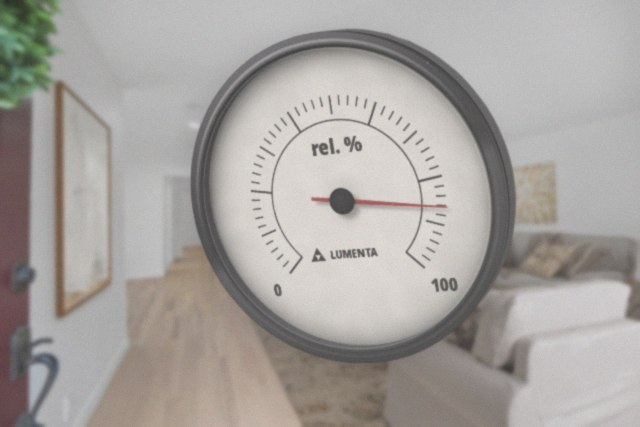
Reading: 86 %
